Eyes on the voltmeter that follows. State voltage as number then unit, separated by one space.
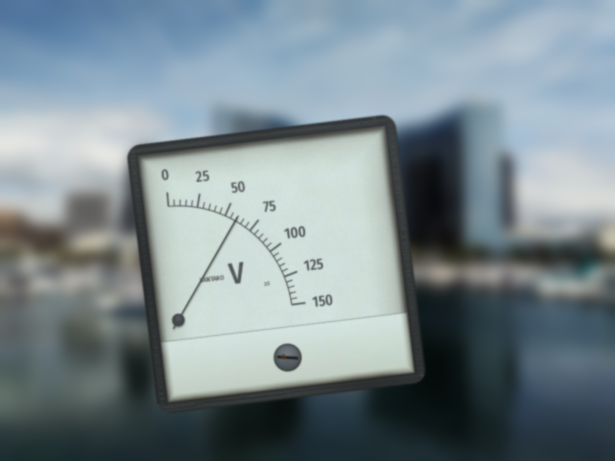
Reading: 60 V
